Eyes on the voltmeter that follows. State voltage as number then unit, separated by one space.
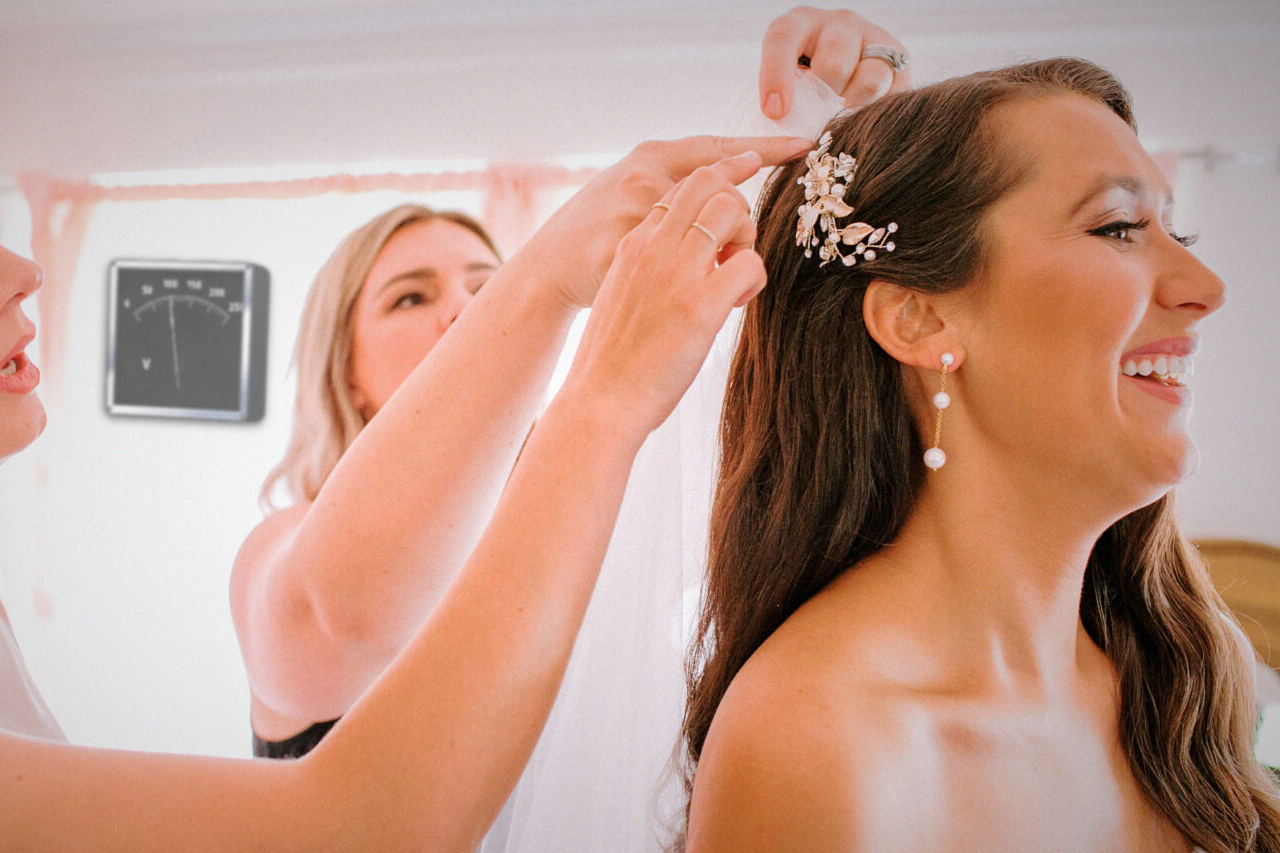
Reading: 100 V
